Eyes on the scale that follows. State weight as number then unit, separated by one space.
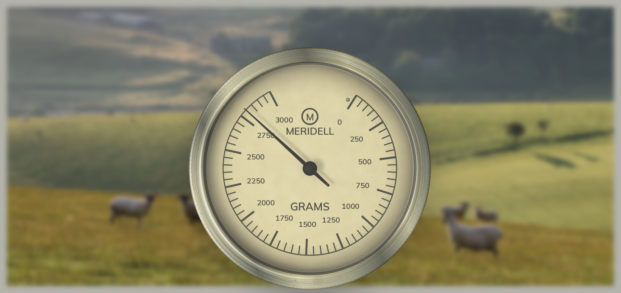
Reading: 2800 g
